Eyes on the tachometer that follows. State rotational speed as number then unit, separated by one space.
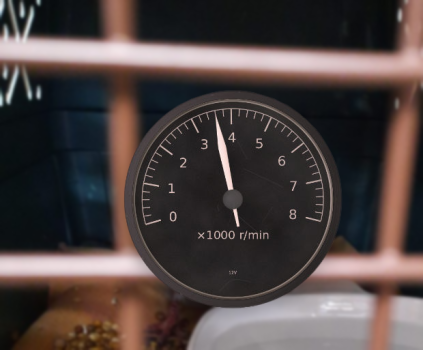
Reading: 3600 rpm
